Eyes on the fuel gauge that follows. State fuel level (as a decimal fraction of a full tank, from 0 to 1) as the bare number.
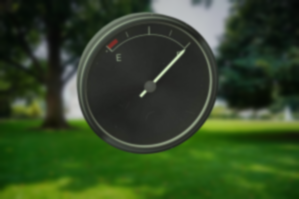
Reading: 1
